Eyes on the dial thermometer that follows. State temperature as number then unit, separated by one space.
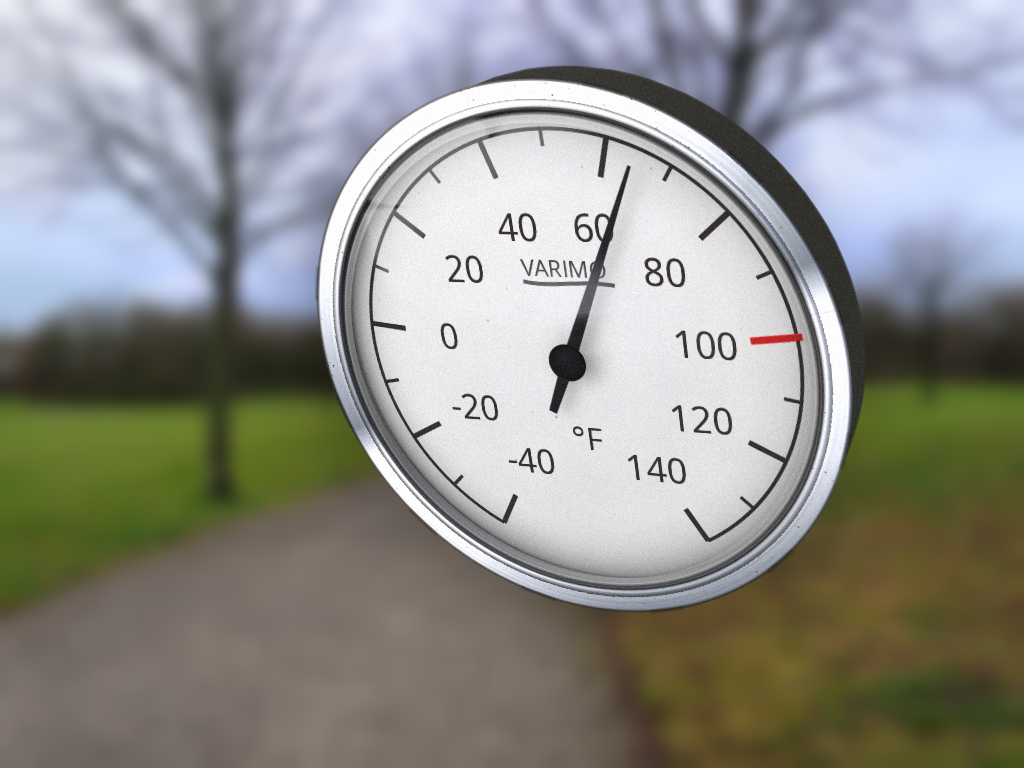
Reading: 65 °F
